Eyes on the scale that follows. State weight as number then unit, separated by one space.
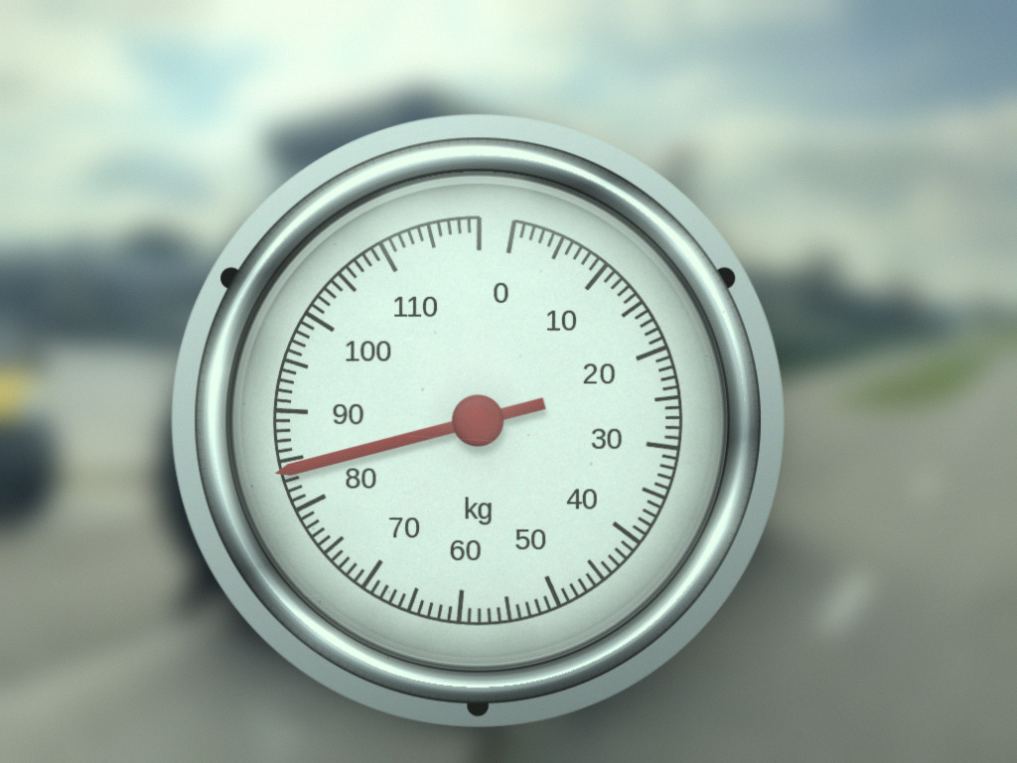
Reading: 84 kg
